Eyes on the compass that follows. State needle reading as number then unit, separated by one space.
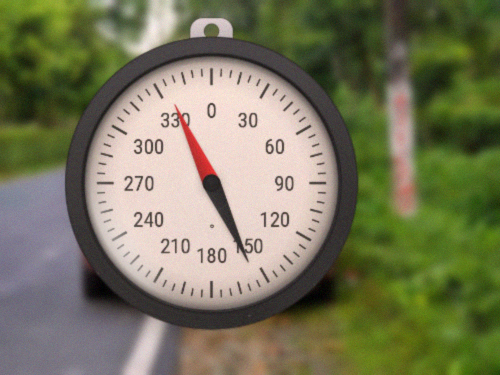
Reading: 335 °
